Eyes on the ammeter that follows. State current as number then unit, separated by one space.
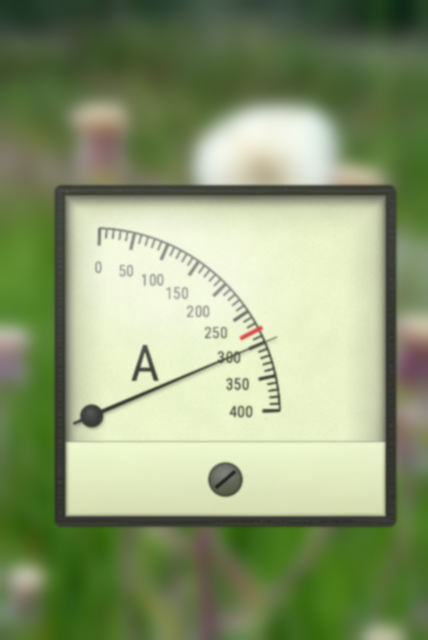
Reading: 300 A
